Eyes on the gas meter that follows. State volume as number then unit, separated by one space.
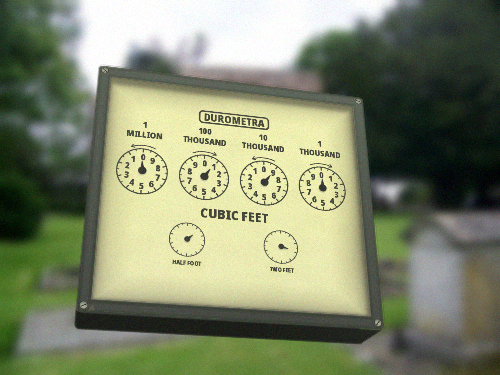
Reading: 9000 ft³
